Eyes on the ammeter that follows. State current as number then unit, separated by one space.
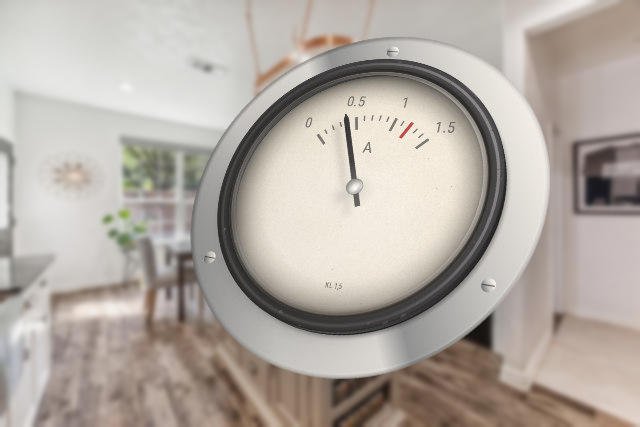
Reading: 0.4 A
